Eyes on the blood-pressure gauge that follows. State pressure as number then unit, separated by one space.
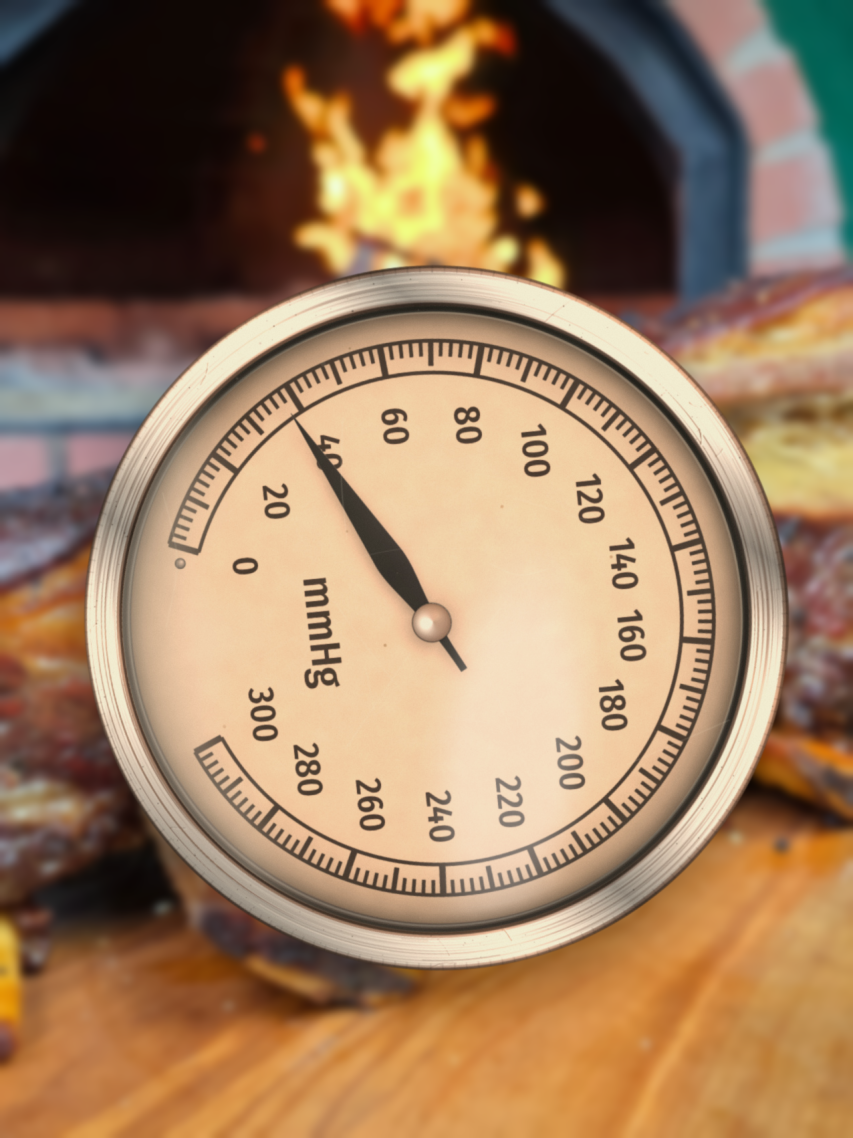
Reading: 38 mmHg
